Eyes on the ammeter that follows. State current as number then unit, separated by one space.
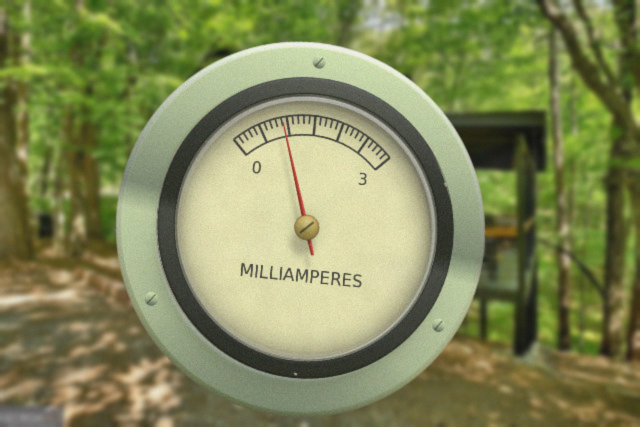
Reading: 0.9 mA
